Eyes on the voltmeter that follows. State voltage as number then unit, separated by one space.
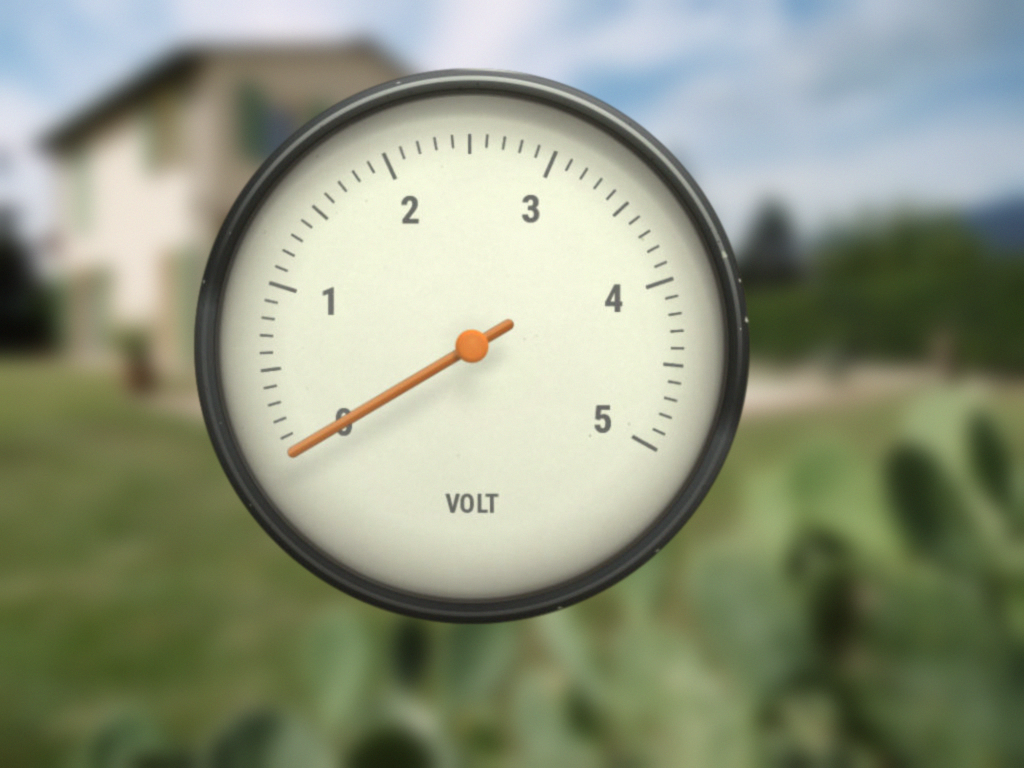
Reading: 0 V
